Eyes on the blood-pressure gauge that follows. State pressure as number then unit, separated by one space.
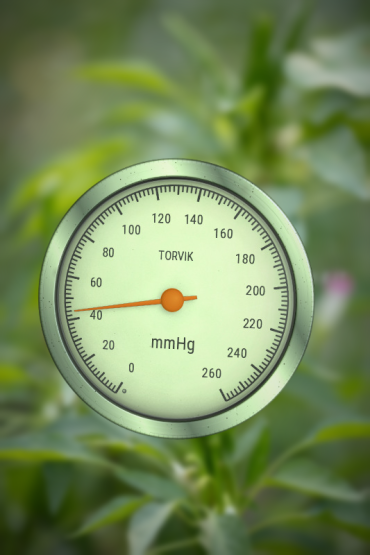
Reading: 44 mmHg
